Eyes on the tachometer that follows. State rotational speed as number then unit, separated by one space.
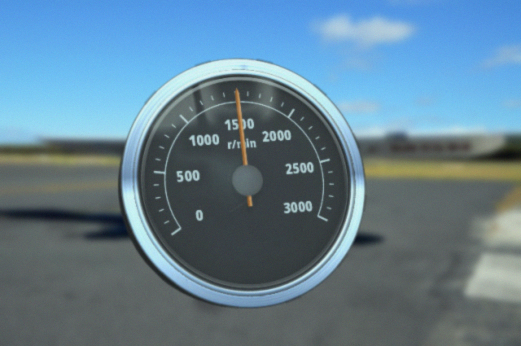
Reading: 1500 rpm
